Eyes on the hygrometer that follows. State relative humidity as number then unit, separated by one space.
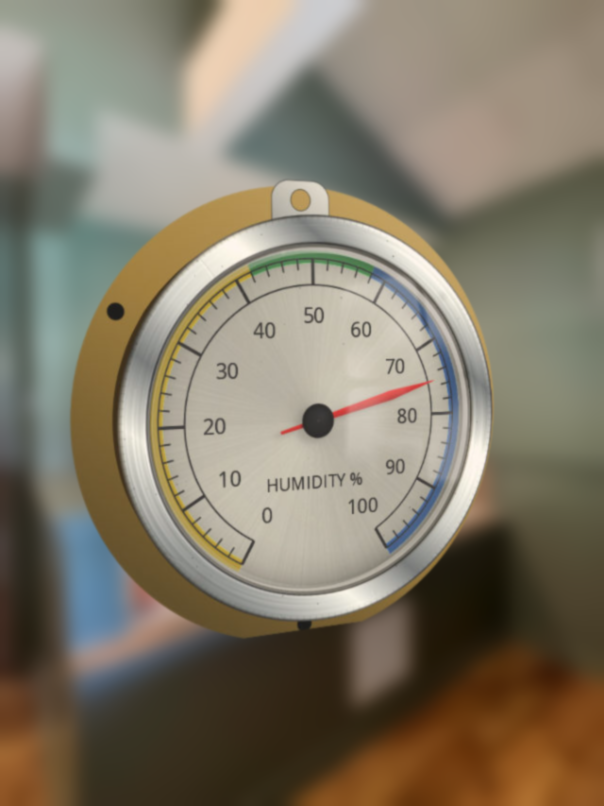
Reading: 75 %
